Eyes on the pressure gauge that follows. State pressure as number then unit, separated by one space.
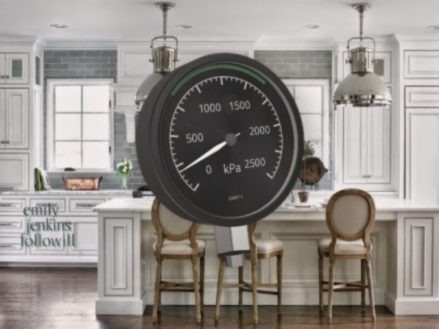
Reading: 200 kPa
